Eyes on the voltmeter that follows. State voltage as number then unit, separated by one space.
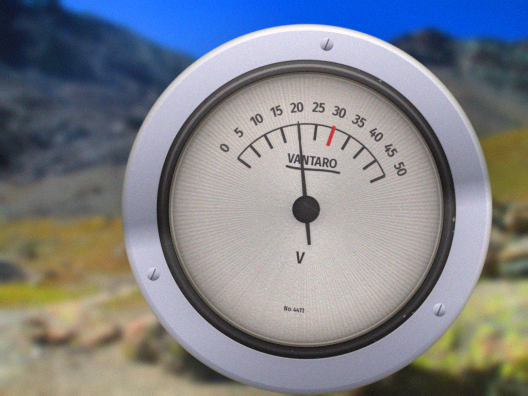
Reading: 20 V
